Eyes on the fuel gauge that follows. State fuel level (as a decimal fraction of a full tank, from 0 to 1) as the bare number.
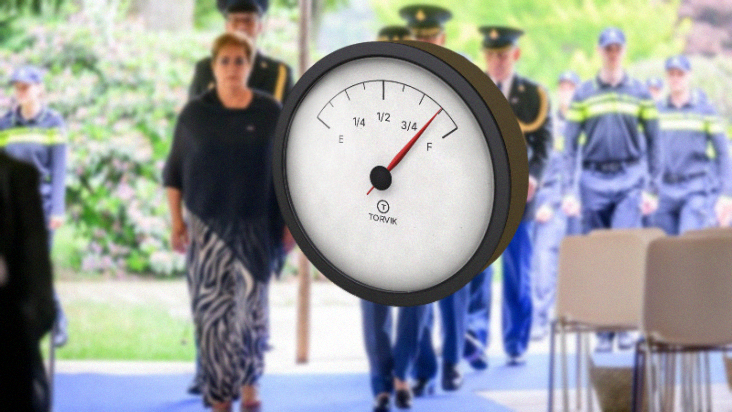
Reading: 0.875
